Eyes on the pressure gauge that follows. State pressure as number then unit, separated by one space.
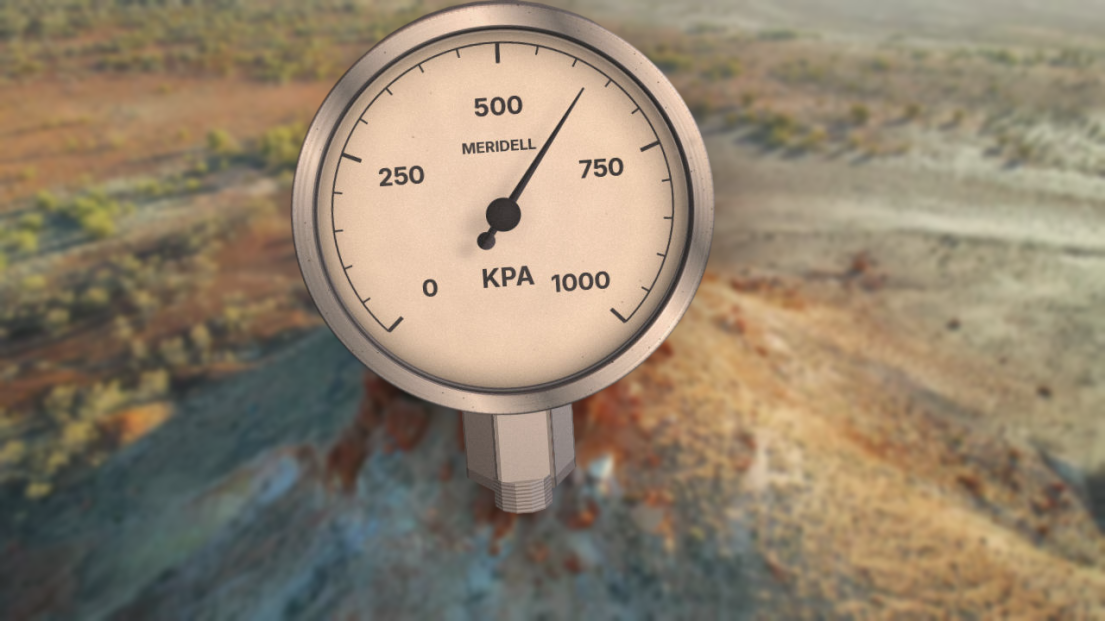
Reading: 625 kPa
